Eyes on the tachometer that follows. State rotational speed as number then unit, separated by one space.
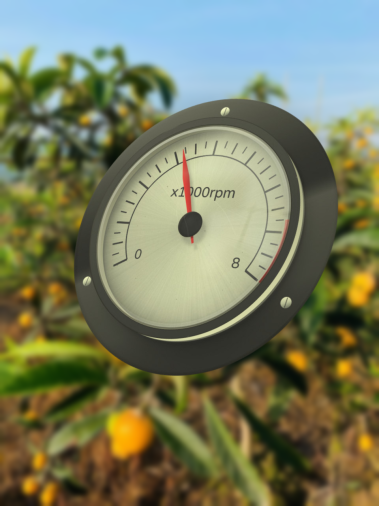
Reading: 3250 rpm
